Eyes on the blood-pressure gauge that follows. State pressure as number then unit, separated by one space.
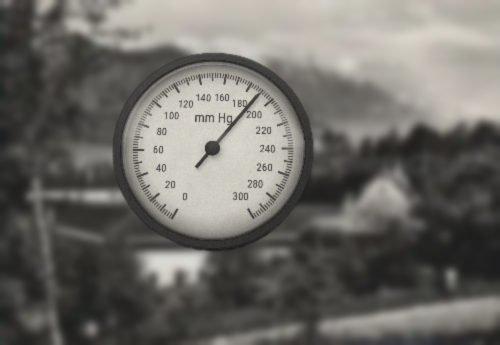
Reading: 190 mmHg
